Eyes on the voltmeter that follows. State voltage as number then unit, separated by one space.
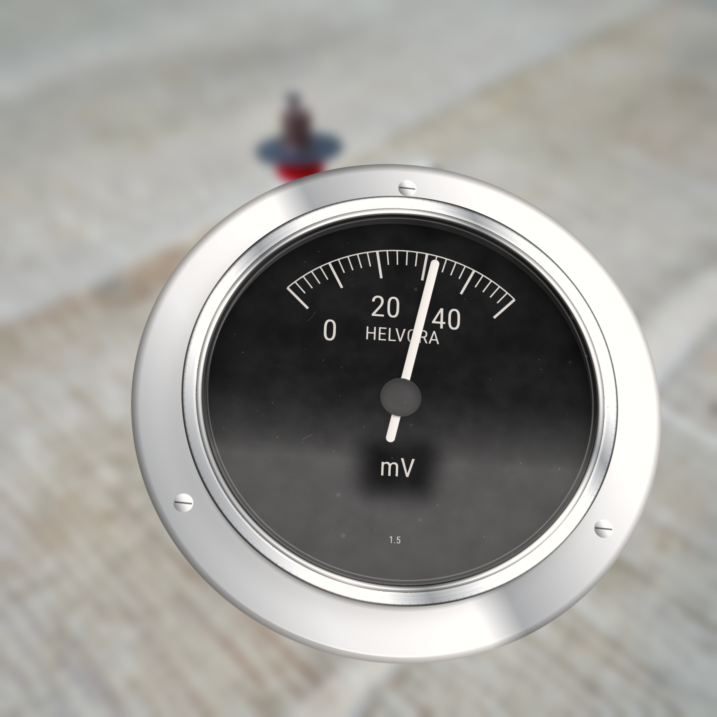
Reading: 32 mV
